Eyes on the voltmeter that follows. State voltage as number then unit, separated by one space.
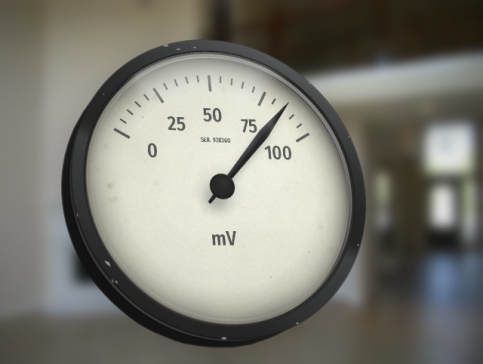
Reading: 85 mV
